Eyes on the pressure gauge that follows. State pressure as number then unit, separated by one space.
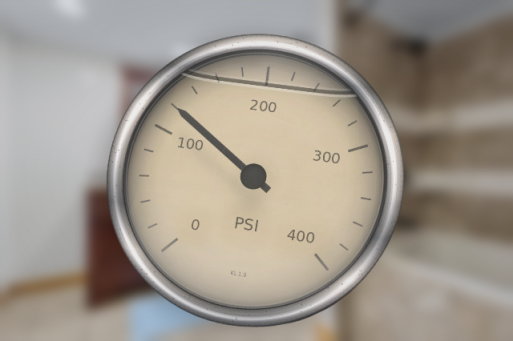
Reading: 120 psi
